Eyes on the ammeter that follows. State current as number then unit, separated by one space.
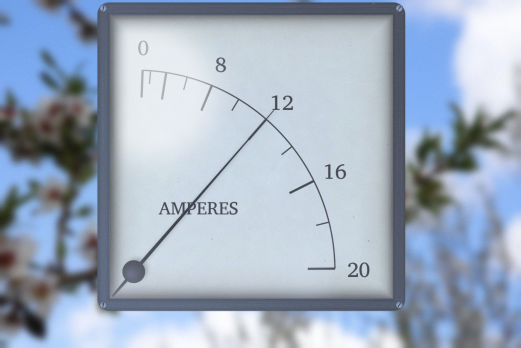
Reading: 12 A
